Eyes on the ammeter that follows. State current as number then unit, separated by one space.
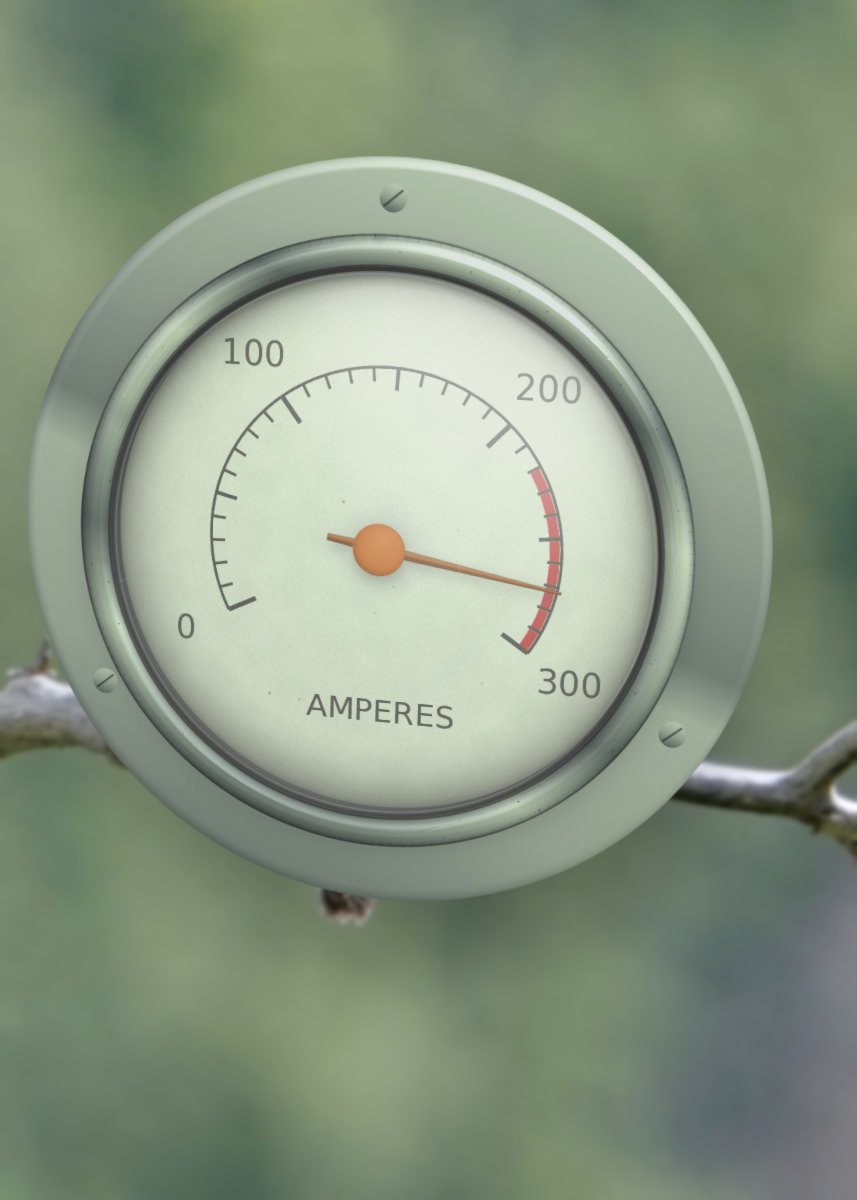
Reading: 270 A
